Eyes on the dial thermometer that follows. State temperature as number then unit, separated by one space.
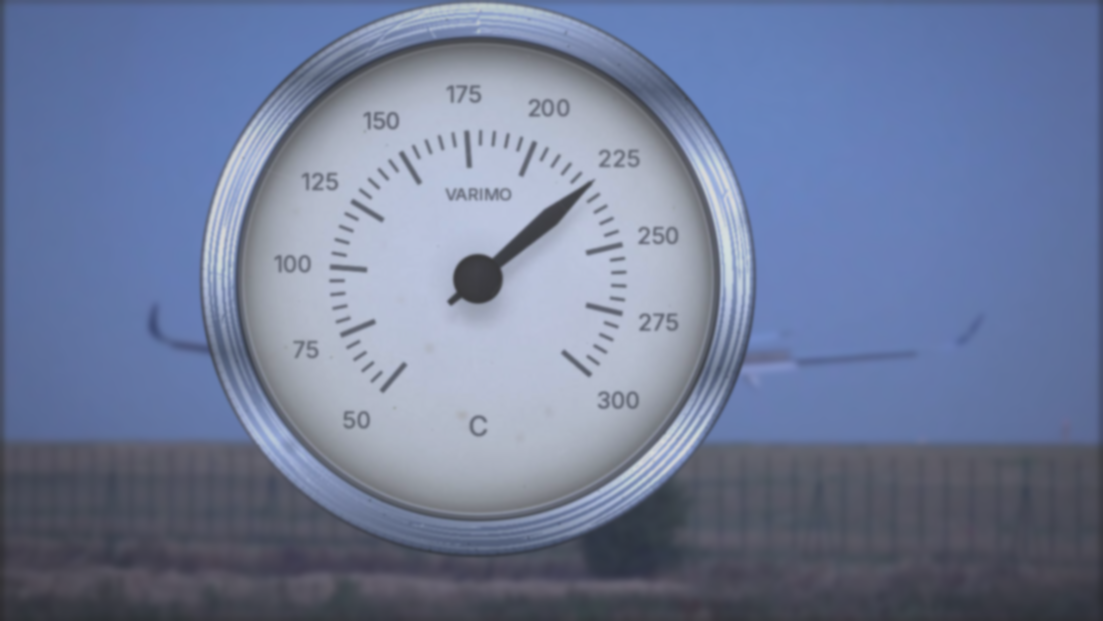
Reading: 225 °C
